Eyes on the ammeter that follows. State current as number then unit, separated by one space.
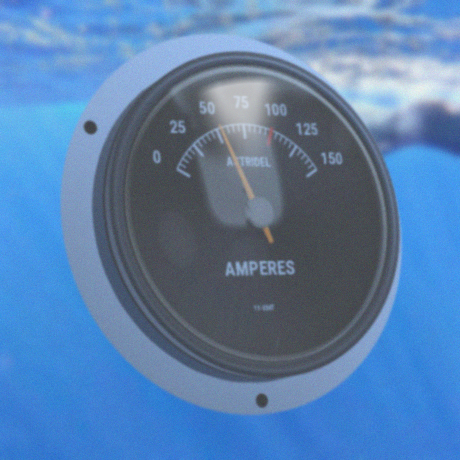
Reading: 50 A
